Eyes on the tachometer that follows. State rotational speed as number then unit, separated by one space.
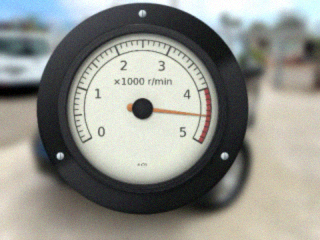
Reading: 4500 rpm
